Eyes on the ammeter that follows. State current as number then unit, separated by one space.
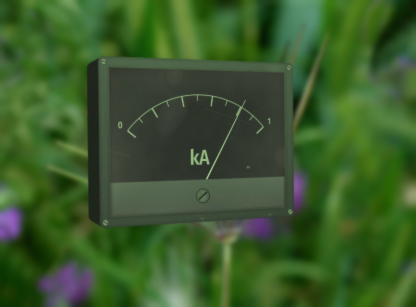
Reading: 0.8 kA
